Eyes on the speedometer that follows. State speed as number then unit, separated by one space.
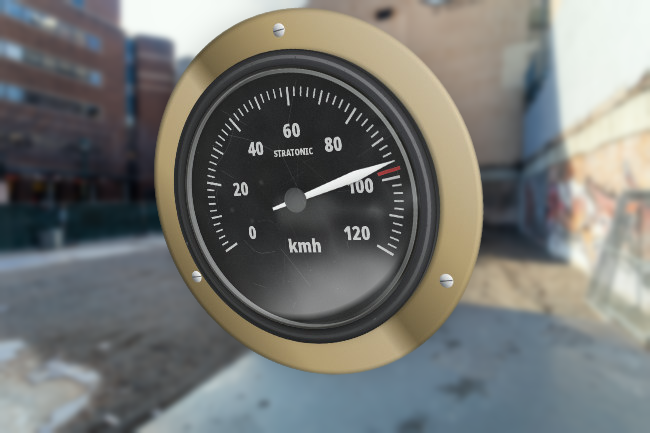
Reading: 96 km/h
